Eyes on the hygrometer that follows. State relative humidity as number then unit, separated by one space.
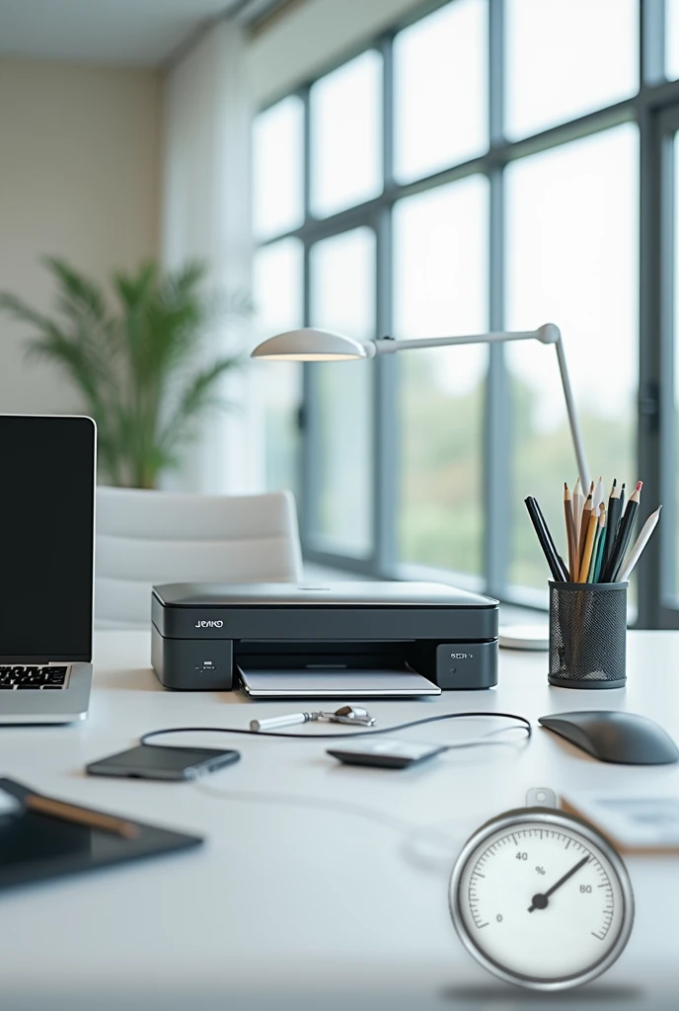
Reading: 68 %
